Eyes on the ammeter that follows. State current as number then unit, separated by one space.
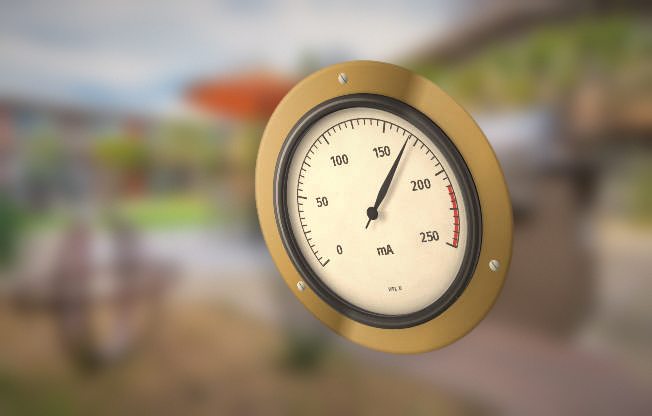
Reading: 170 mA
